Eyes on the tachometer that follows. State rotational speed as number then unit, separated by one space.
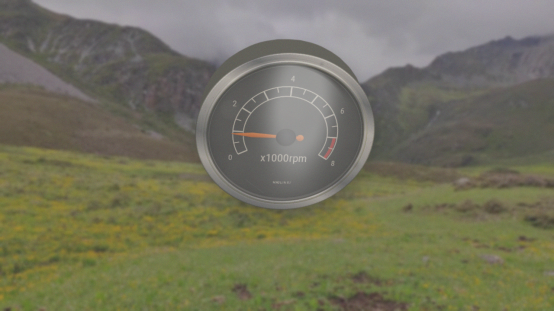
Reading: 1000 rpm
